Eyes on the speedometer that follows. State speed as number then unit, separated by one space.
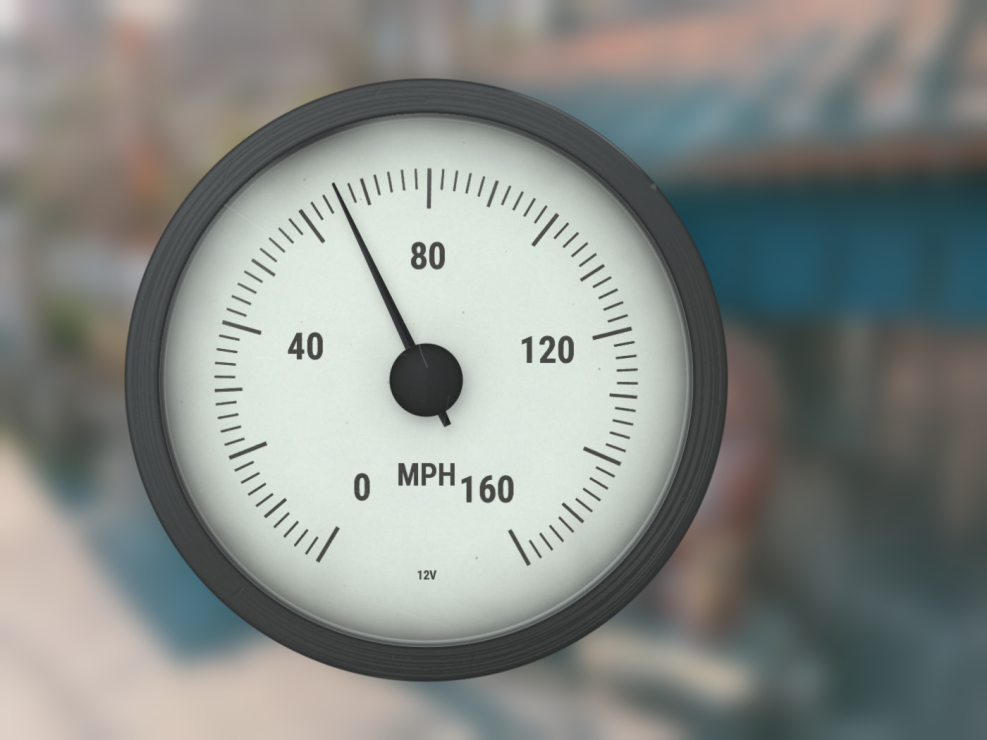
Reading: 66 mph
